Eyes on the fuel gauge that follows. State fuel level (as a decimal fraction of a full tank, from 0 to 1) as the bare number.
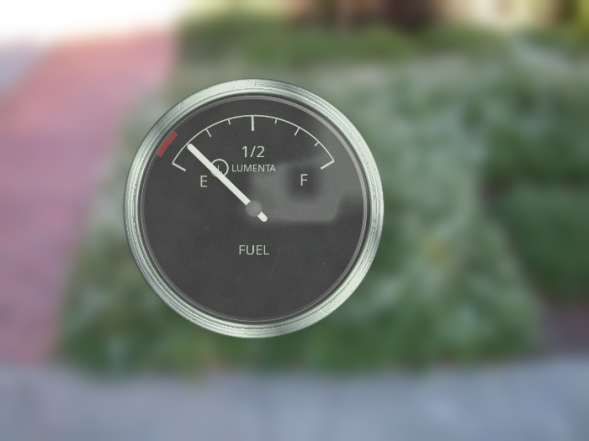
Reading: 0.125
